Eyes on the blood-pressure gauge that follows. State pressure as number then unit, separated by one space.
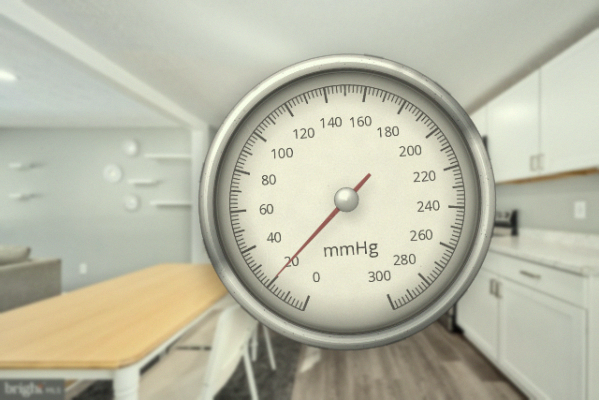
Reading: 20 mmHg
